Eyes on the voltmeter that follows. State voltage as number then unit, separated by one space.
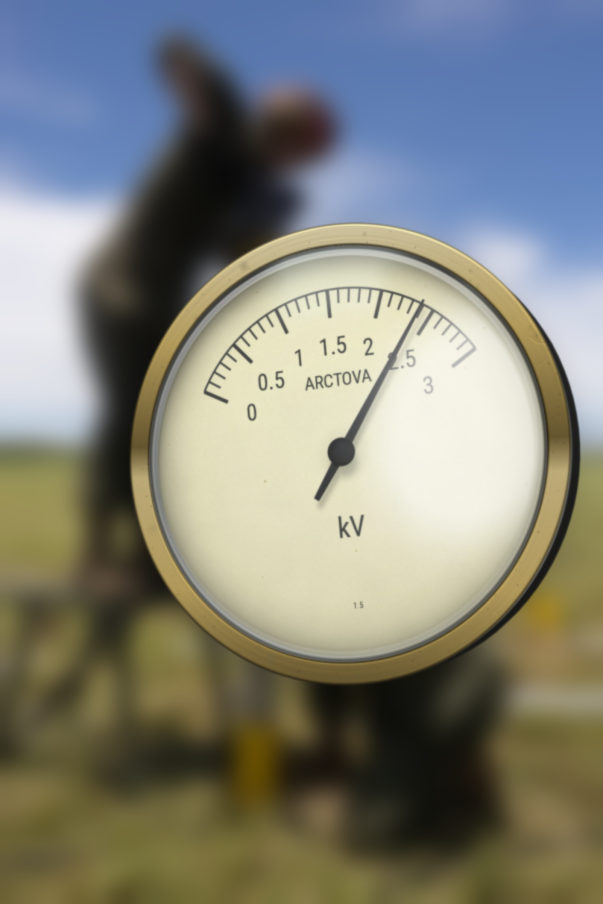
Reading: 2.4 kV
